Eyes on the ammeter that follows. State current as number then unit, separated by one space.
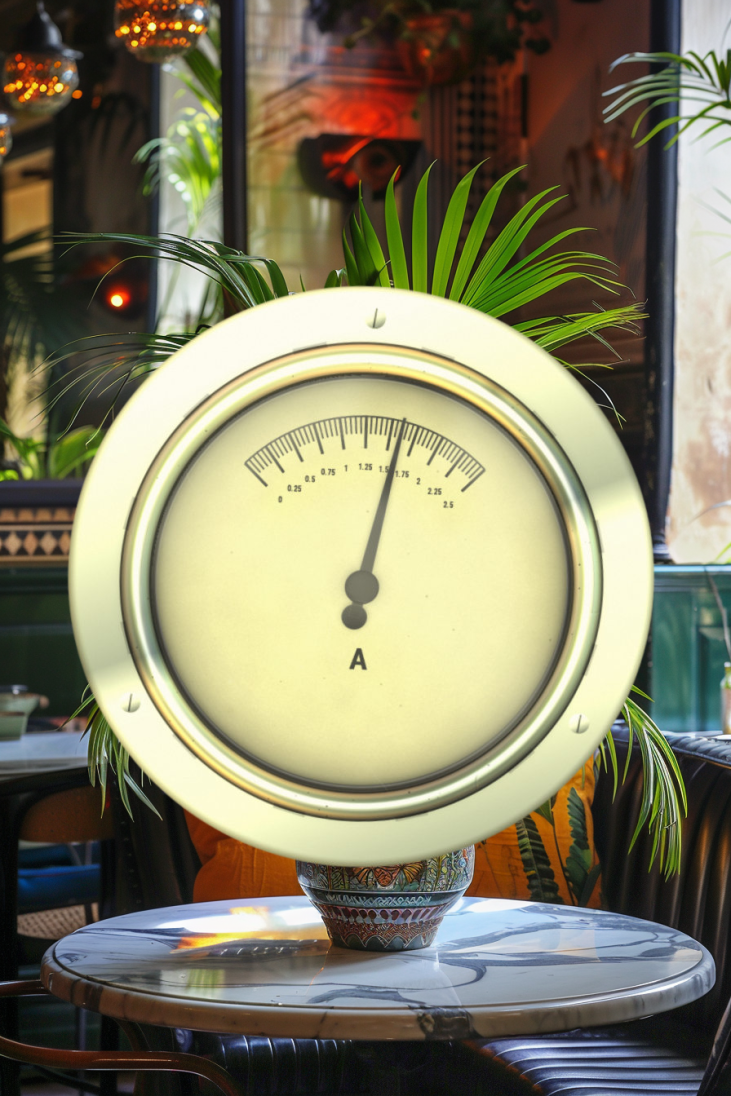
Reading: 1.6 A
